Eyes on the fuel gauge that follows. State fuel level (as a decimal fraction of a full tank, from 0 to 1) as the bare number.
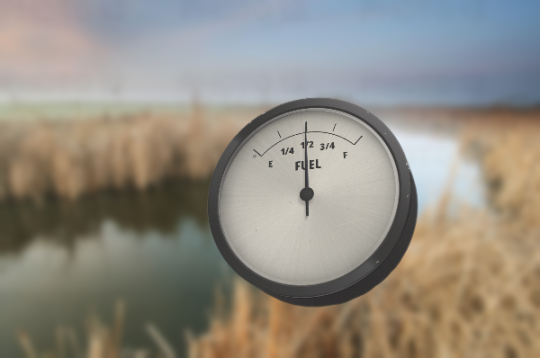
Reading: 0.5
